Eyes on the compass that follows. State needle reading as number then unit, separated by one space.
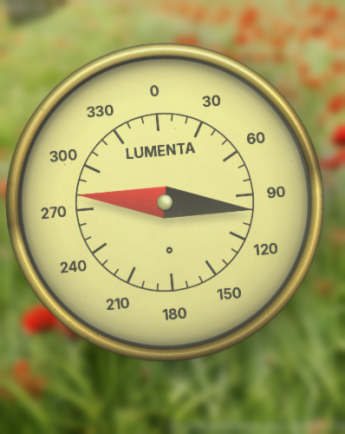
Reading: 280 °
